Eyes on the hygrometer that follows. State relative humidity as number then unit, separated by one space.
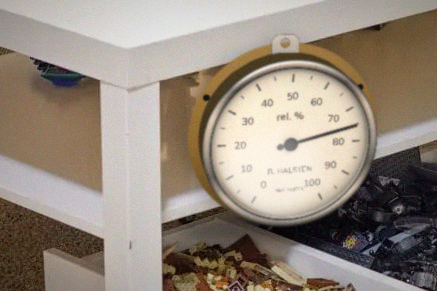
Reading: 75 %
